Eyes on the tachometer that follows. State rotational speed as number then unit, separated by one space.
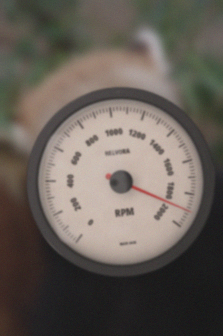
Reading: 1900 rpm
